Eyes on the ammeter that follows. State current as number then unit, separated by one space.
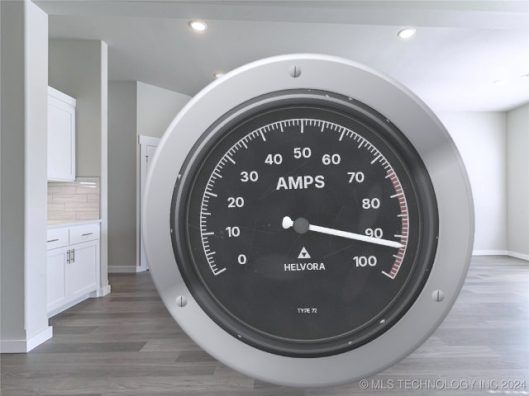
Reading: 92 A
